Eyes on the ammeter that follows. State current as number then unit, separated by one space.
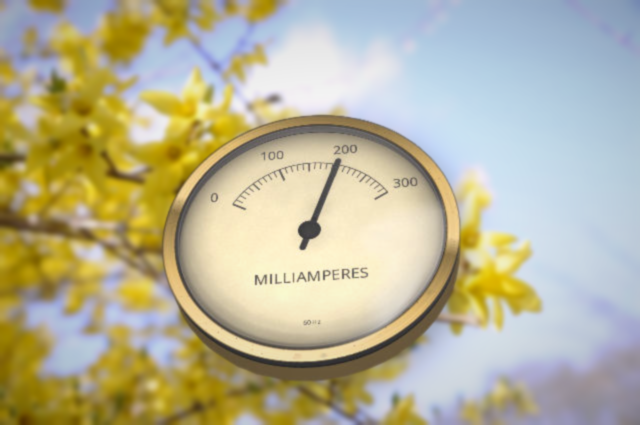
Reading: 200 mA
